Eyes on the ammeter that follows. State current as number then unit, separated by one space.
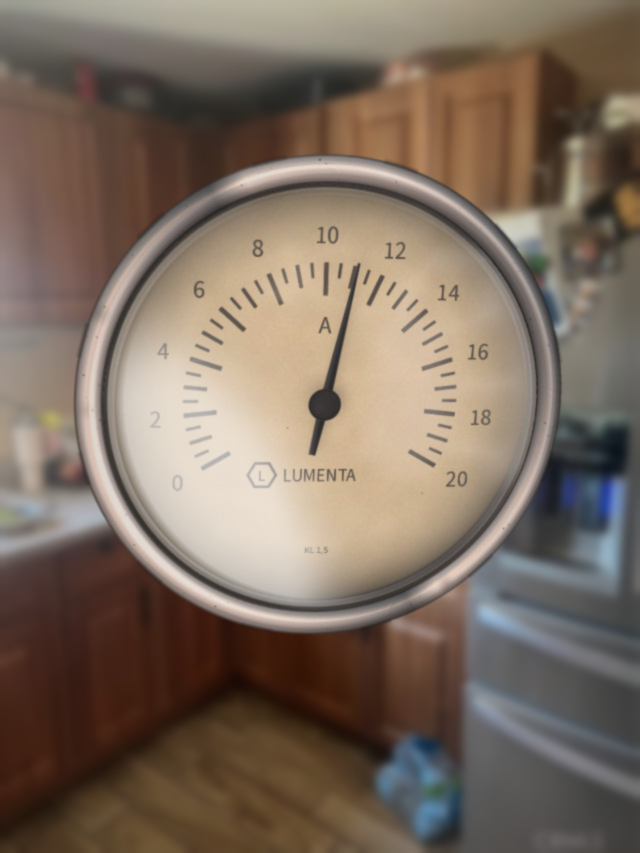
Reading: 11 A
